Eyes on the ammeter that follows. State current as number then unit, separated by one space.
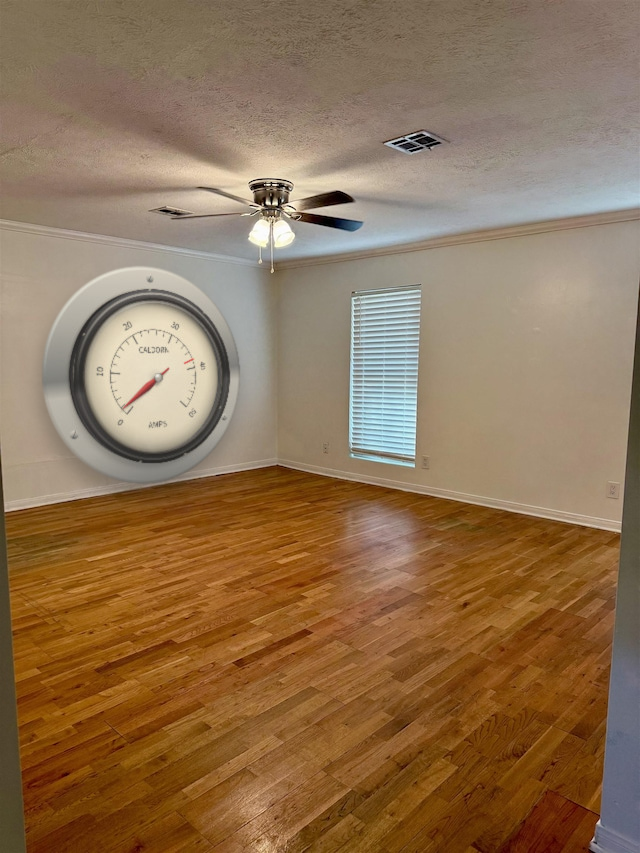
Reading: 2 A
